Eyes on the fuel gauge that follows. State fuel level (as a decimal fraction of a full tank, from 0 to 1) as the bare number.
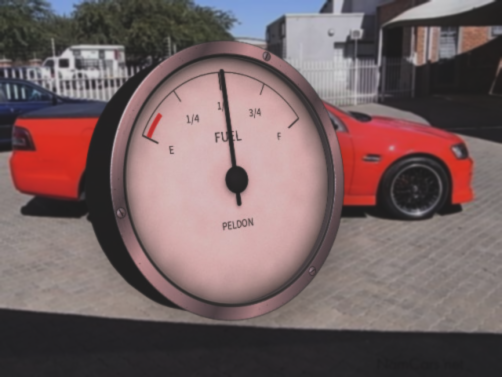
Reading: 0.5
